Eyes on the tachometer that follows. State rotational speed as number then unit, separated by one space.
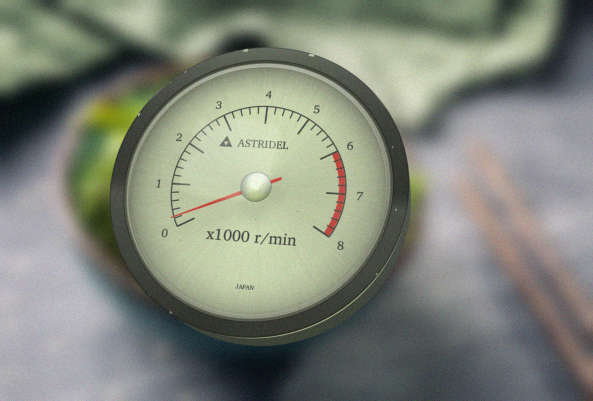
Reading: 200 rpm
